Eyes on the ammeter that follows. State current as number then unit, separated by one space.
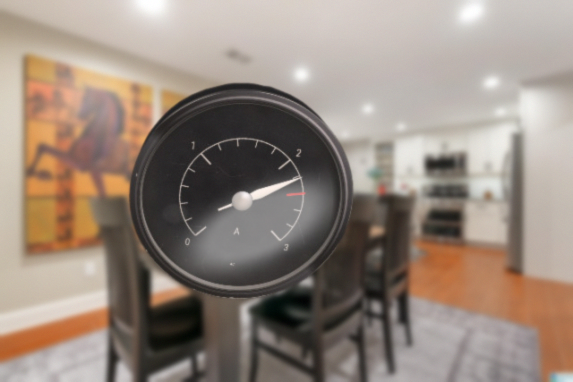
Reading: 2.2 A
